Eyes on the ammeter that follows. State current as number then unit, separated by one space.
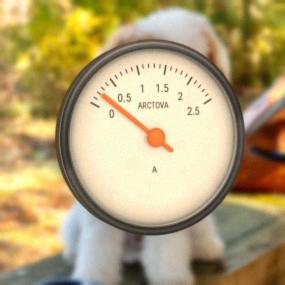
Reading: 0.2 A
